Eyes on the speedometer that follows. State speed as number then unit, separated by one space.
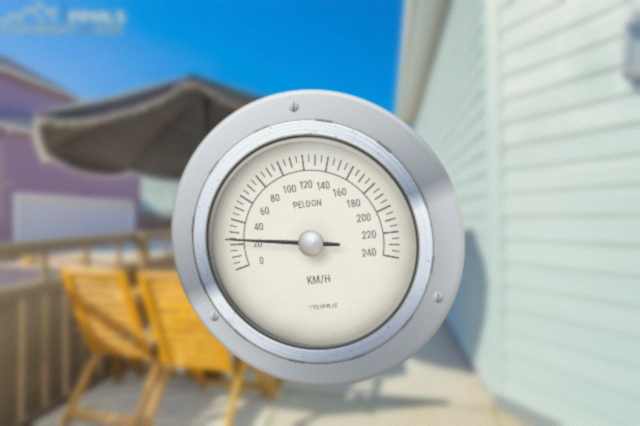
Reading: 25 km/h
